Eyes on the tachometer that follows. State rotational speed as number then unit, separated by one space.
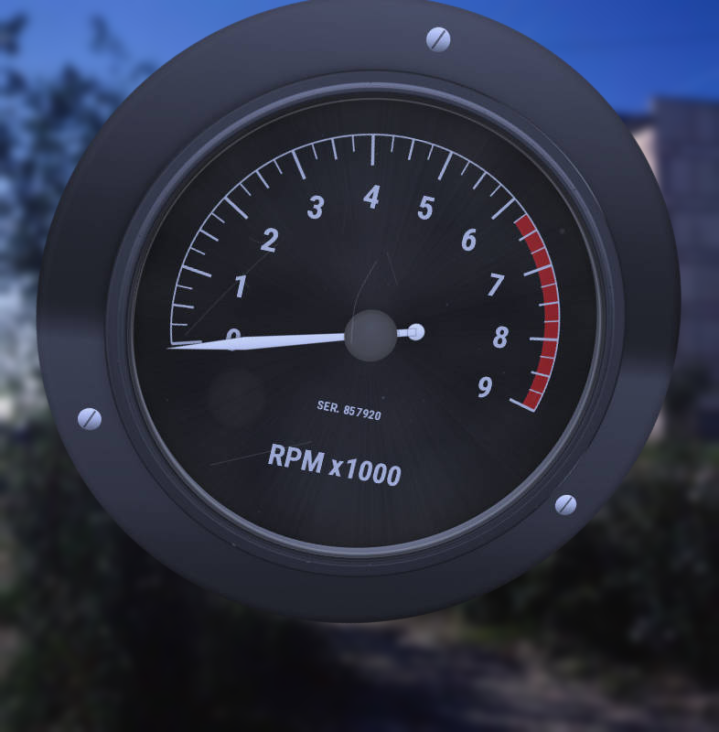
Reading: 0 rpm
